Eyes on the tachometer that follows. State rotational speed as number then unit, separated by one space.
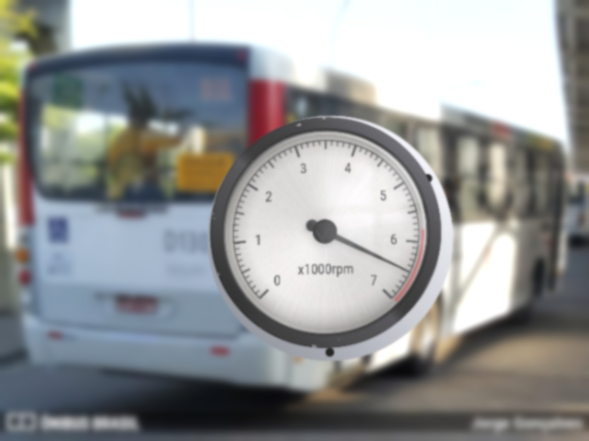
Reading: 6500 rpm
